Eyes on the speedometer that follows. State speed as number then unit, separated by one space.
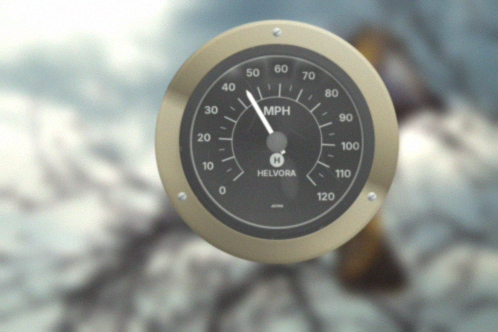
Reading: 45 mph
